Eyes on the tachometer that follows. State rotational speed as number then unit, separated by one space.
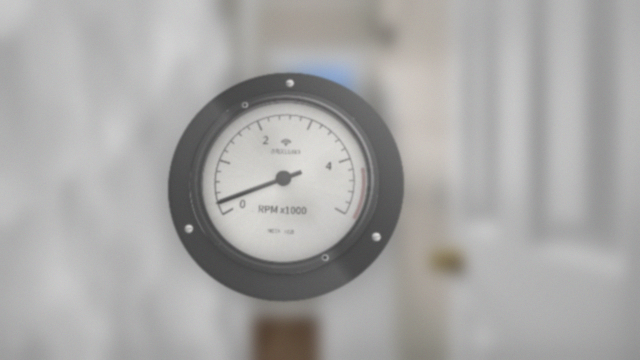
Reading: 200 rpm
